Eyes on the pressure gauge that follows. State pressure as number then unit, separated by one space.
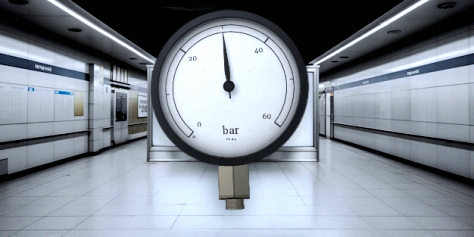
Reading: 30 bar
